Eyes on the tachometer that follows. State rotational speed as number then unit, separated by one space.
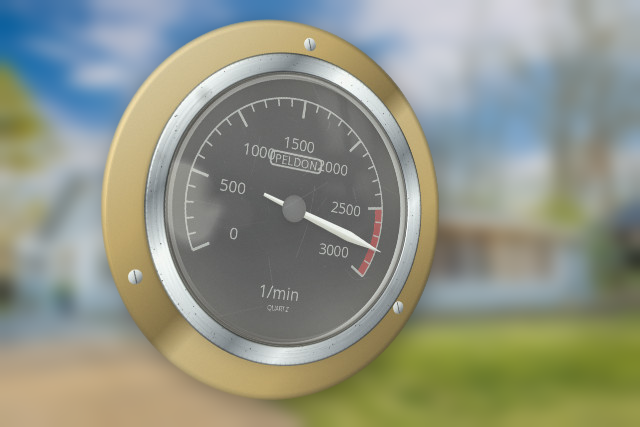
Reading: 2800 rpm
